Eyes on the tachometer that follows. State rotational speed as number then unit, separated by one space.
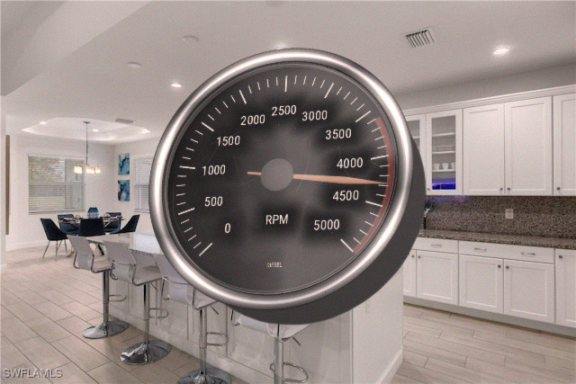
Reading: 4300 rpm
